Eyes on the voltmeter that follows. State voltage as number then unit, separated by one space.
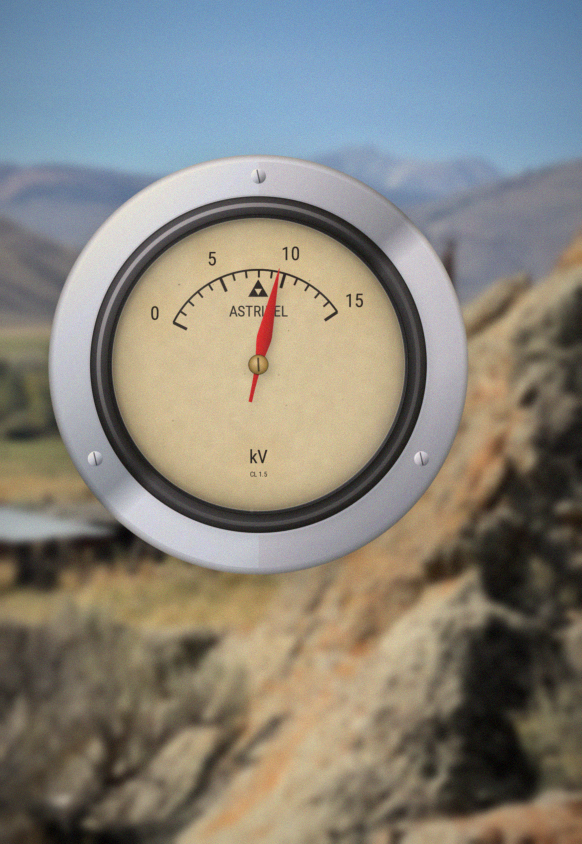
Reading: 9.5 kV
